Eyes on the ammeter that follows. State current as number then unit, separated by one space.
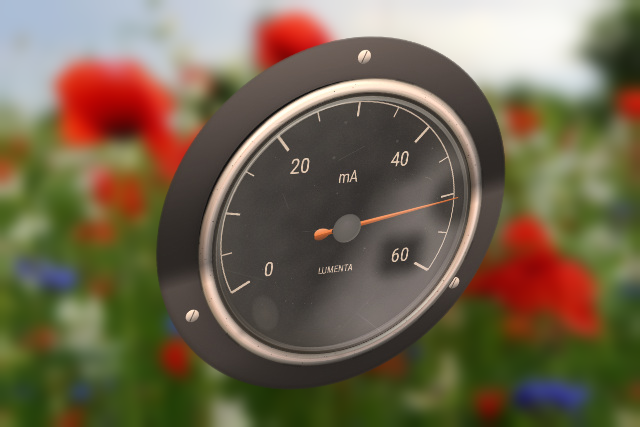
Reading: 50 mA
